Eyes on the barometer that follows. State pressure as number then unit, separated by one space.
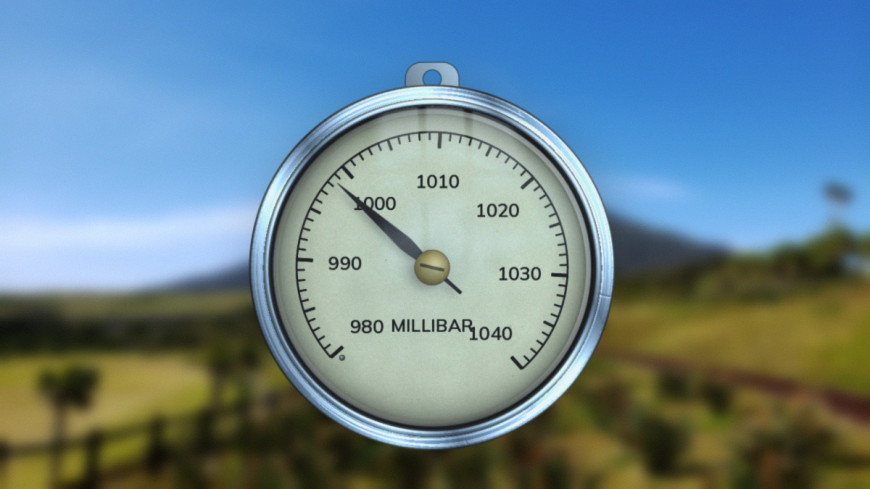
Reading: 998.5 mbar
